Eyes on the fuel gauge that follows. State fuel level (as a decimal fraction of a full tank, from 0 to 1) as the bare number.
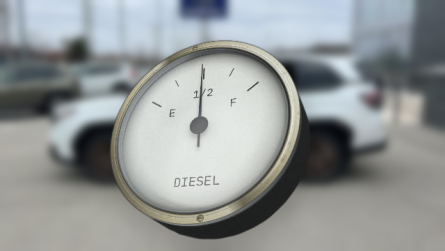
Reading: 0.5
